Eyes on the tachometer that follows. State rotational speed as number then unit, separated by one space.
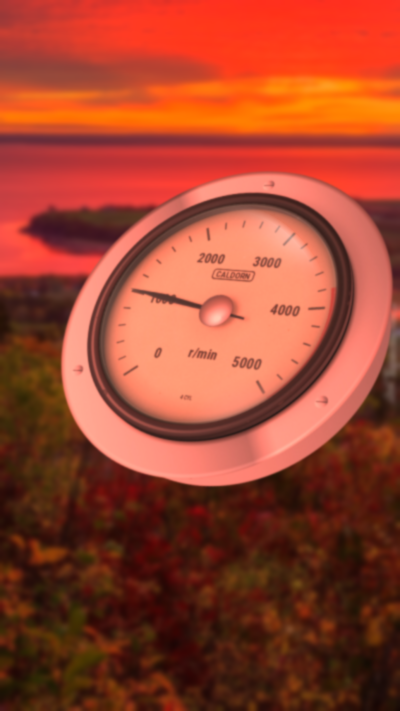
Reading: 1000 rpm
